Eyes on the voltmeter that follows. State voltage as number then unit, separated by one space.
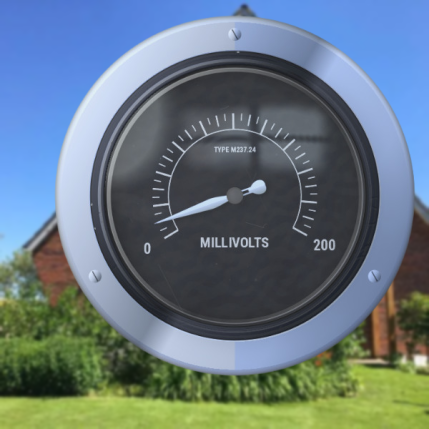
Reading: 10 mV
